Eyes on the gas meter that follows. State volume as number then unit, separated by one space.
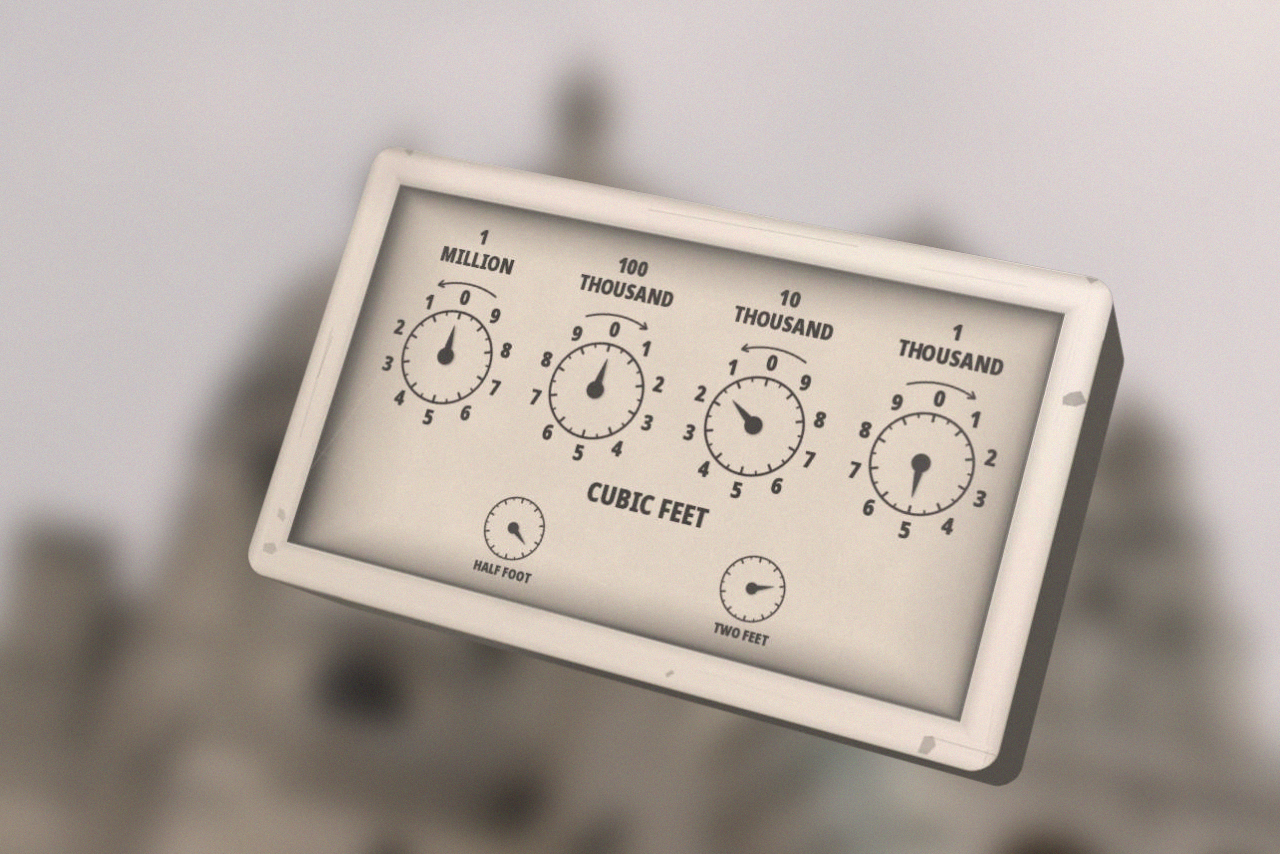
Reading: 1500 ft³
